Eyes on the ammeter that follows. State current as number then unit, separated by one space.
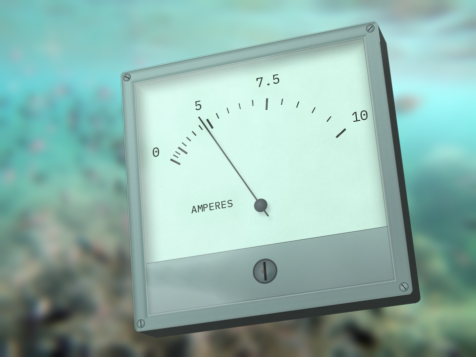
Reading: 4.75 A
